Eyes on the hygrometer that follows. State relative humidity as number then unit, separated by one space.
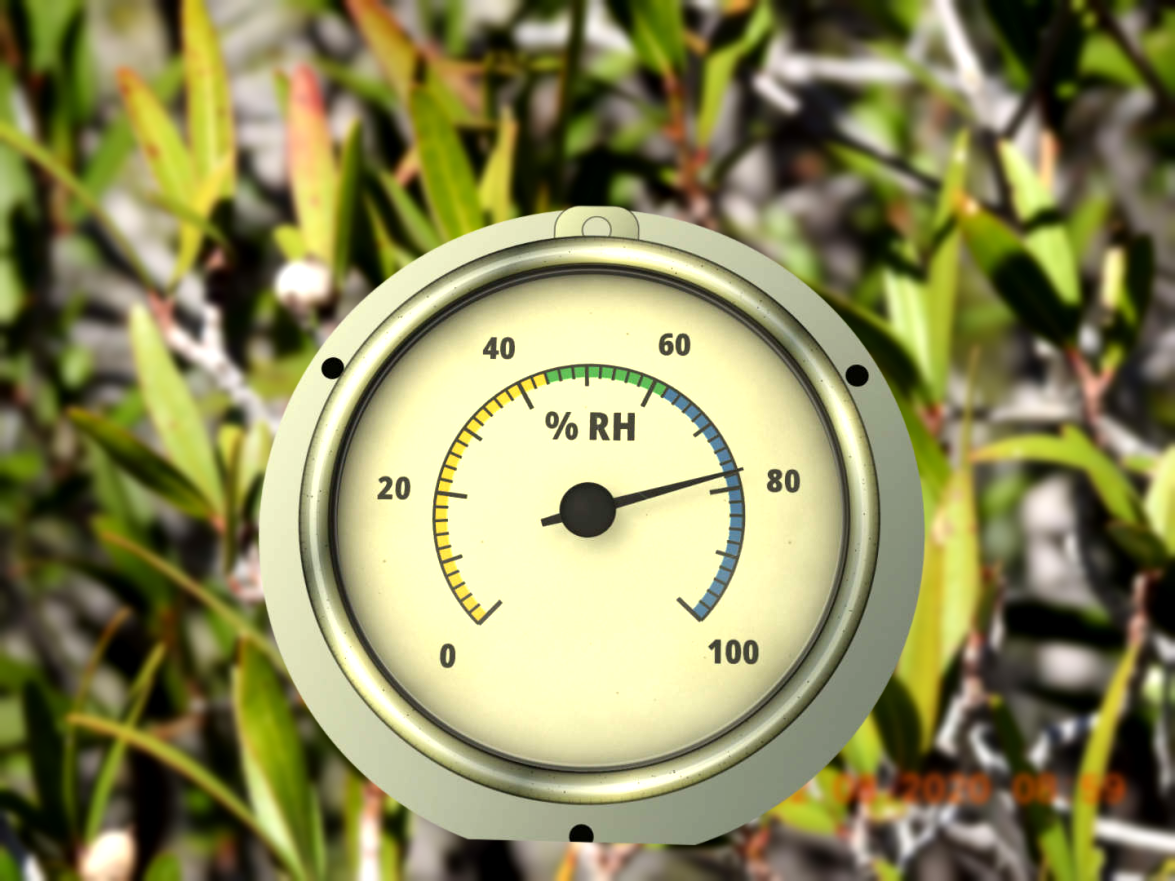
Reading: 78 %
